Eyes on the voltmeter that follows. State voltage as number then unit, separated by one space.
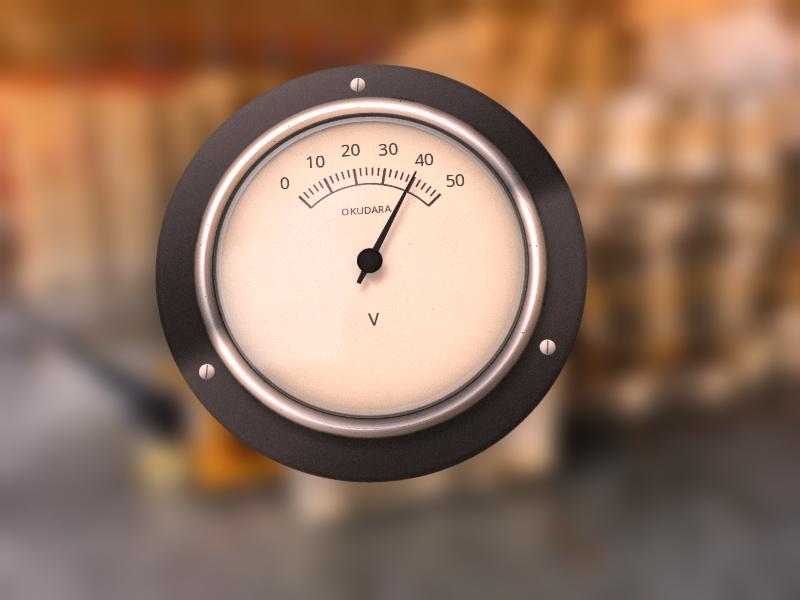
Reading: 40 V
